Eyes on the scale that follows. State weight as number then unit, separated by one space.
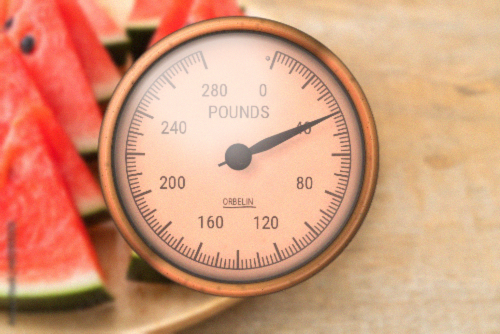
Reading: 40 lb
